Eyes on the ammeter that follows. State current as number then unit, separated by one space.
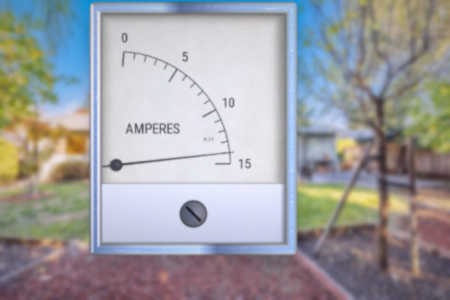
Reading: 14 A
